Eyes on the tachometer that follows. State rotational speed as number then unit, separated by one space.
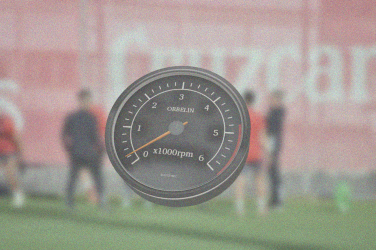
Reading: 200 rpm
